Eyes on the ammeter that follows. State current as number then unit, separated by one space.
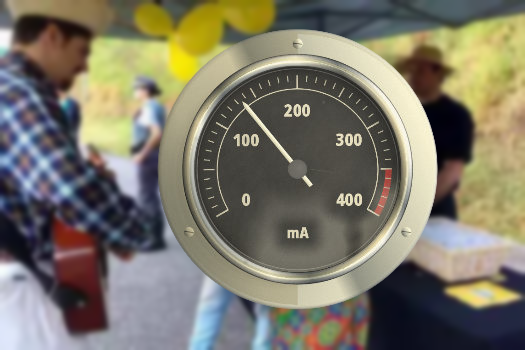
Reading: 135 mA
